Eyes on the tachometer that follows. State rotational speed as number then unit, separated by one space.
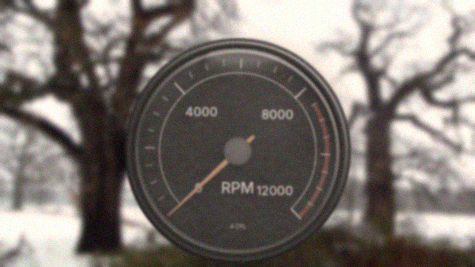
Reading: 0 rpm
